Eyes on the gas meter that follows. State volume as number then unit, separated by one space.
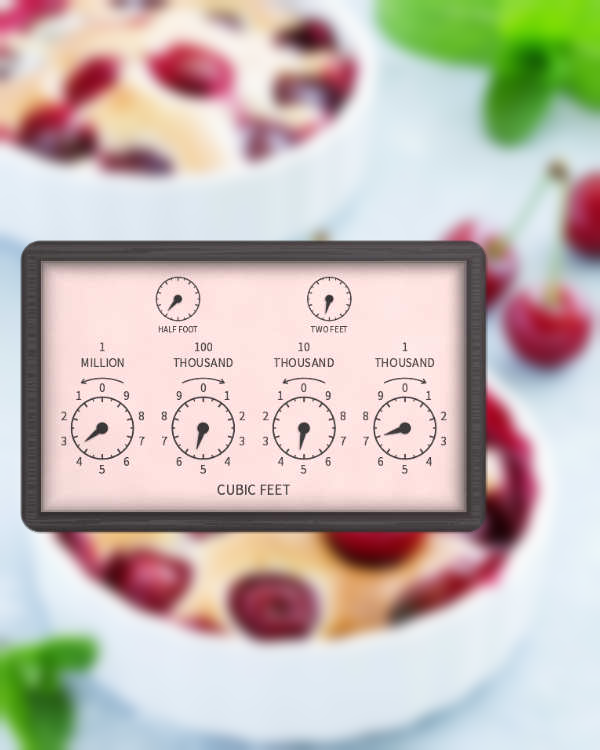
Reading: 354700 ft³
